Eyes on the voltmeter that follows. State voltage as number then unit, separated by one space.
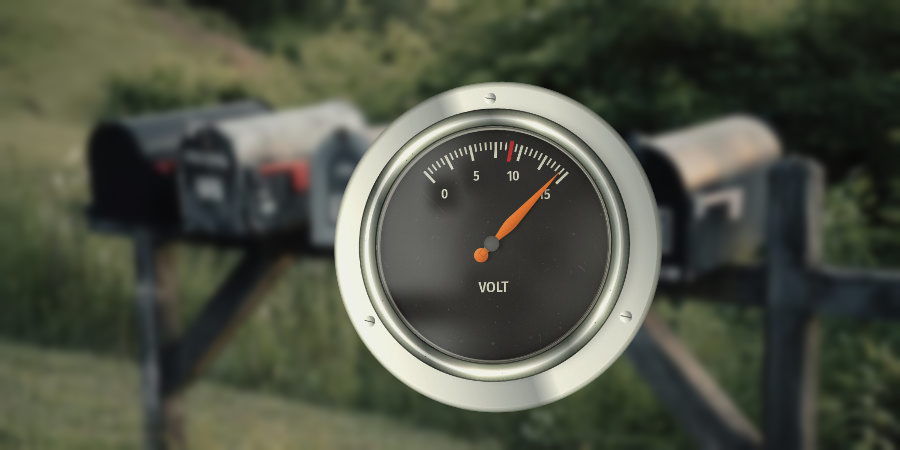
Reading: 14.5 V
